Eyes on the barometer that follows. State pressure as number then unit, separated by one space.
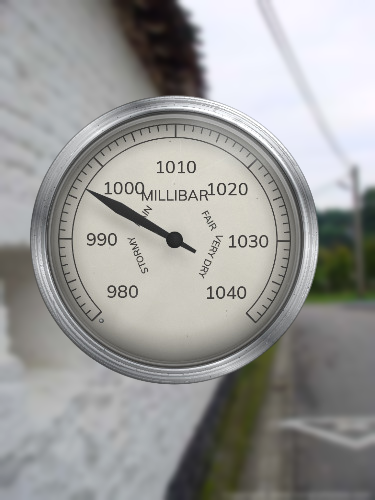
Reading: 996.5 mbar
